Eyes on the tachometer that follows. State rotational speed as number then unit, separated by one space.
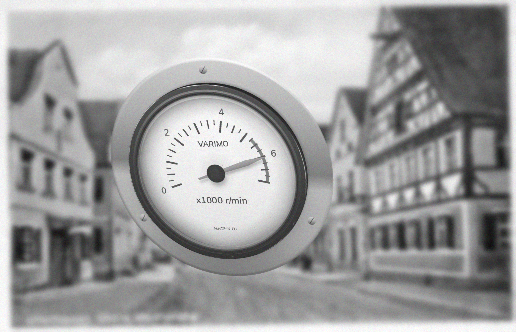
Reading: 6000 rpm
